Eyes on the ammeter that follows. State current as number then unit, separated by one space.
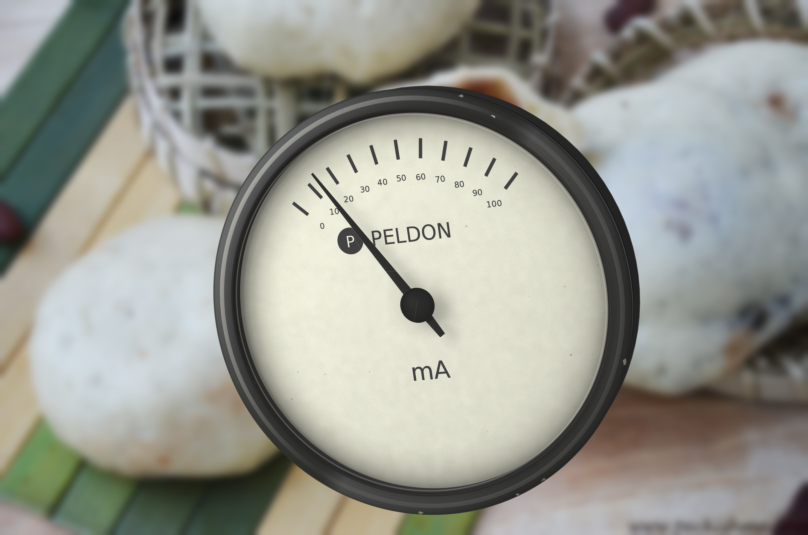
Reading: 15 mA
